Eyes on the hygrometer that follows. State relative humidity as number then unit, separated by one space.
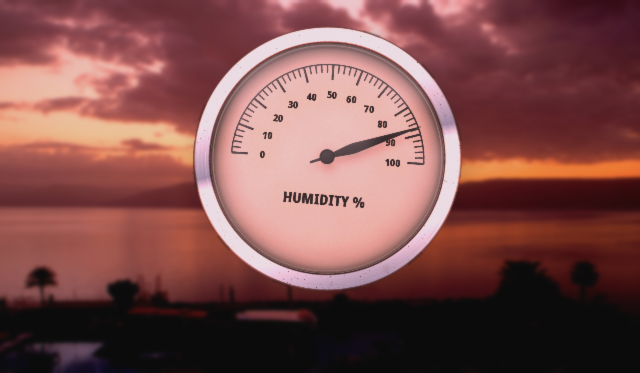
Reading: 88 %
